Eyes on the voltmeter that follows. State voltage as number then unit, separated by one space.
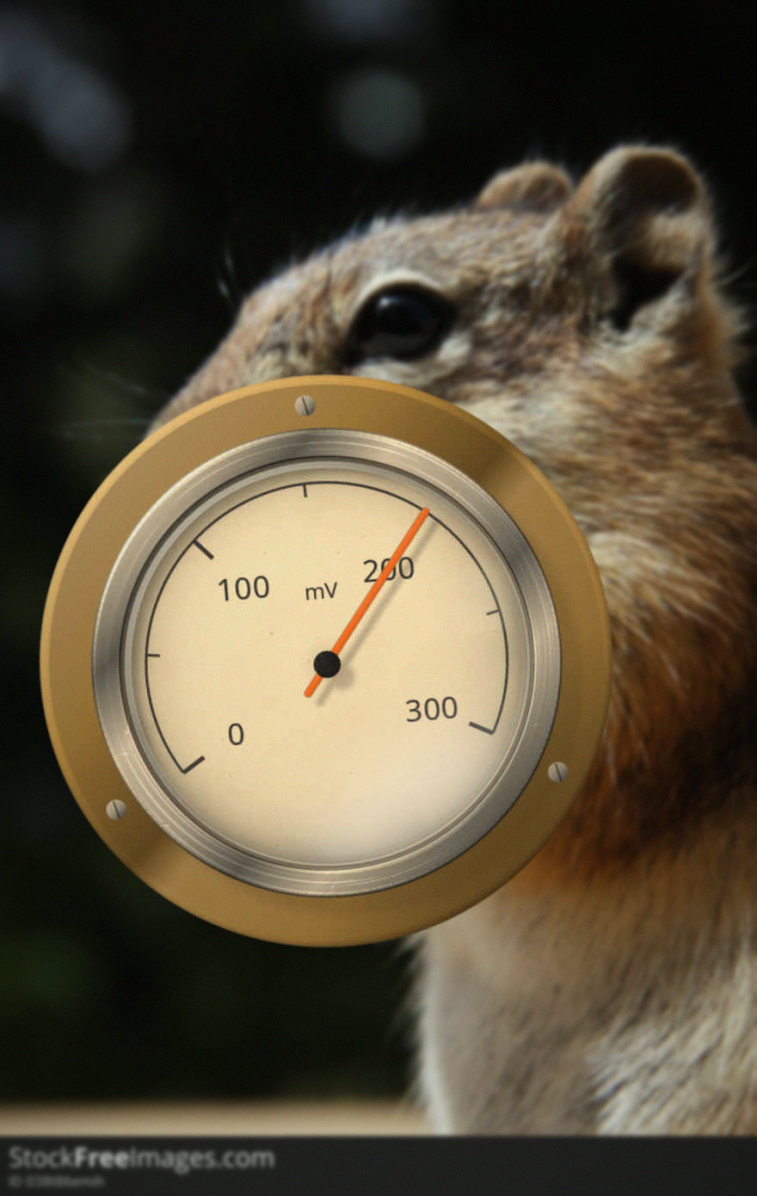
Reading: 200 mV
